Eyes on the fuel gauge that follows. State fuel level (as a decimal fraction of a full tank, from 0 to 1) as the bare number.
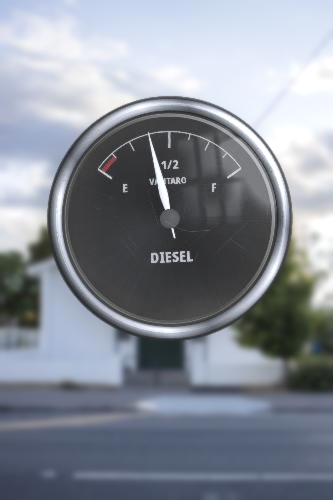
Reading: 0.375
